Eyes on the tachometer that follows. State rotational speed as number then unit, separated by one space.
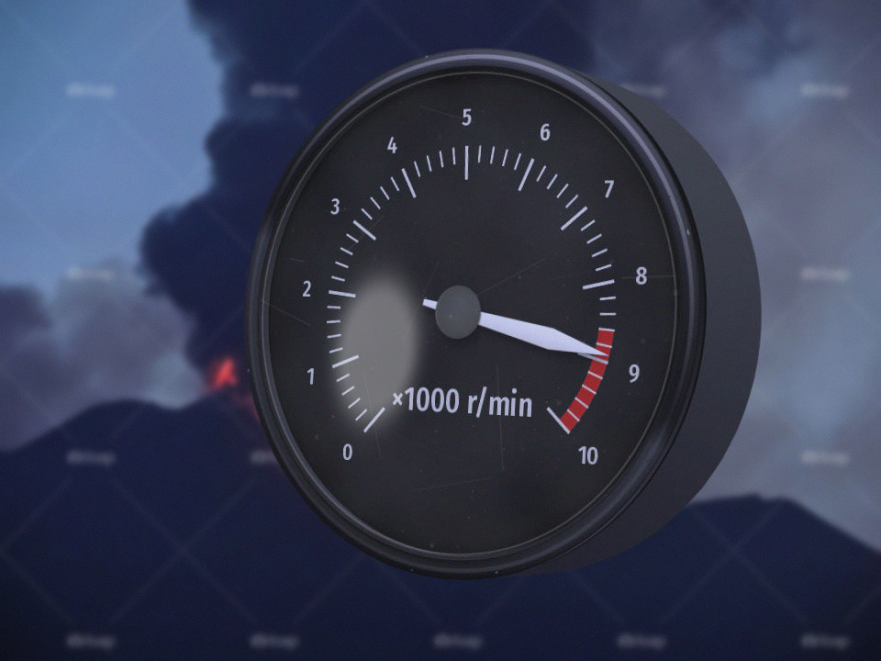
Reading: 8900 rpm
